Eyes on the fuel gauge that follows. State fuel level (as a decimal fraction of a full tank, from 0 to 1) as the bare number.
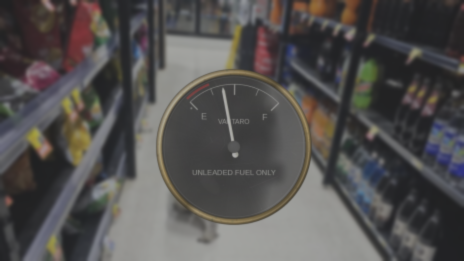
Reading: 0.375
